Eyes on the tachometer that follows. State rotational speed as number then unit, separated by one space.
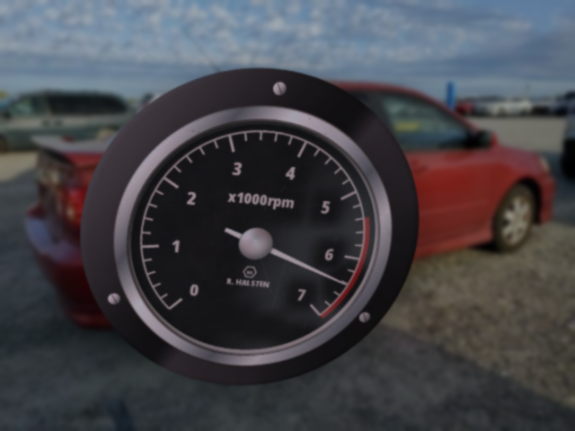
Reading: 6400 rpm
